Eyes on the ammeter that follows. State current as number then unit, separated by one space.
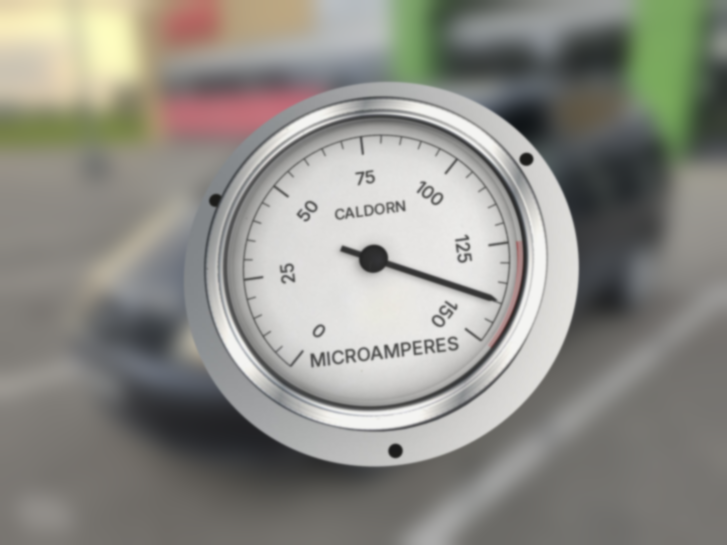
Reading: 140 µA
